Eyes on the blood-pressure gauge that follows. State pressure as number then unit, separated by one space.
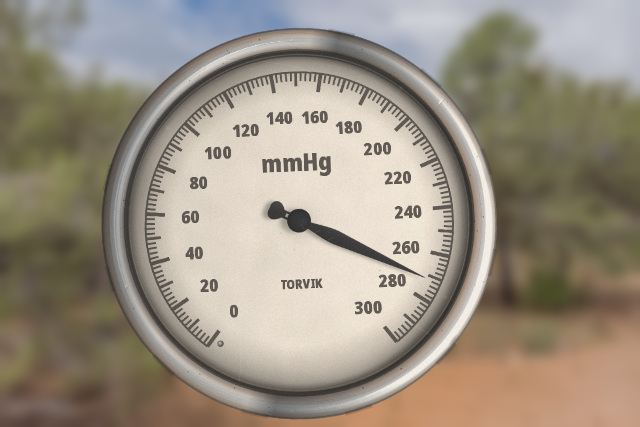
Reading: 272 mmHg
